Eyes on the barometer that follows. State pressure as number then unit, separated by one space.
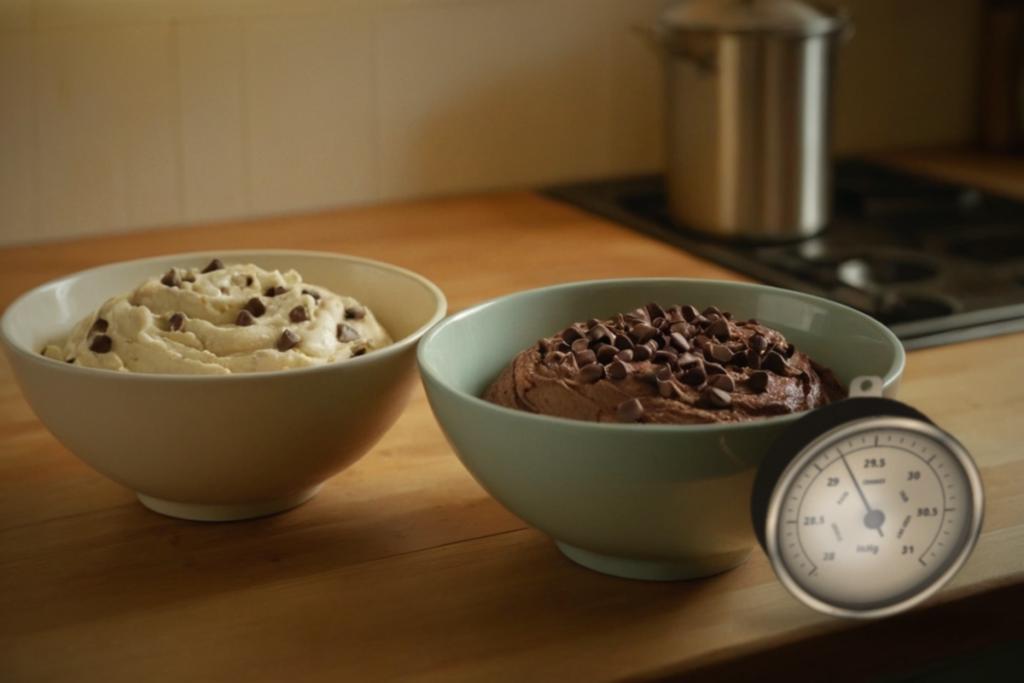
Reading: 29.2 inHg
